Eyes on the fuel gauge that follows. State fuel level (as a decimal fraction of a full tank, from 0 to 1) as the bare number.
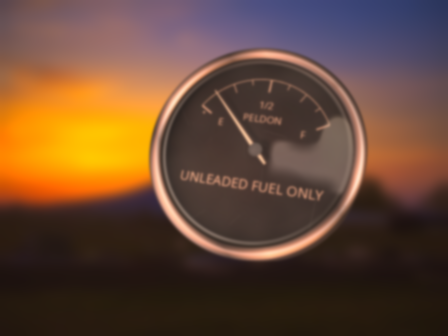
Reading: 0.125
